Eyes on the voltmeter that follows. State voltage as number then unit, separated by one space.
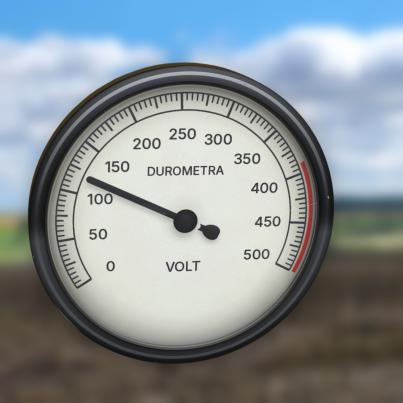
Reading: 120 V
